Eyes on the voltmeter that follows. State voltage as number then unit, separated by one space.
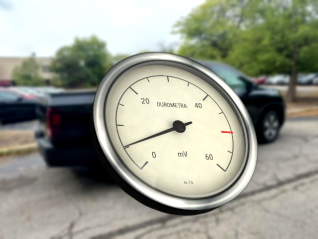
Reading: 5 mV
